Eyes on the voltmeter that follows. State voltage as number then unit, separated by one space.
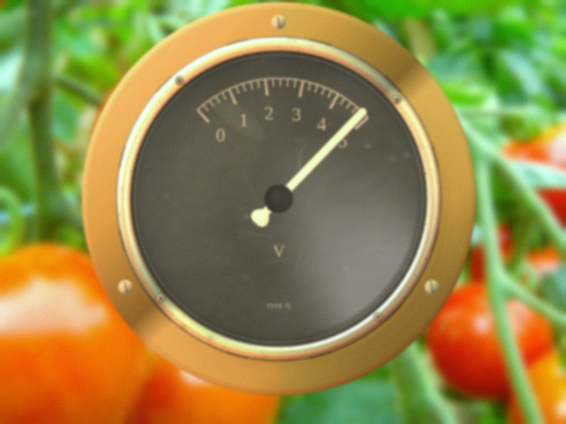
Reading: 4.8 V
